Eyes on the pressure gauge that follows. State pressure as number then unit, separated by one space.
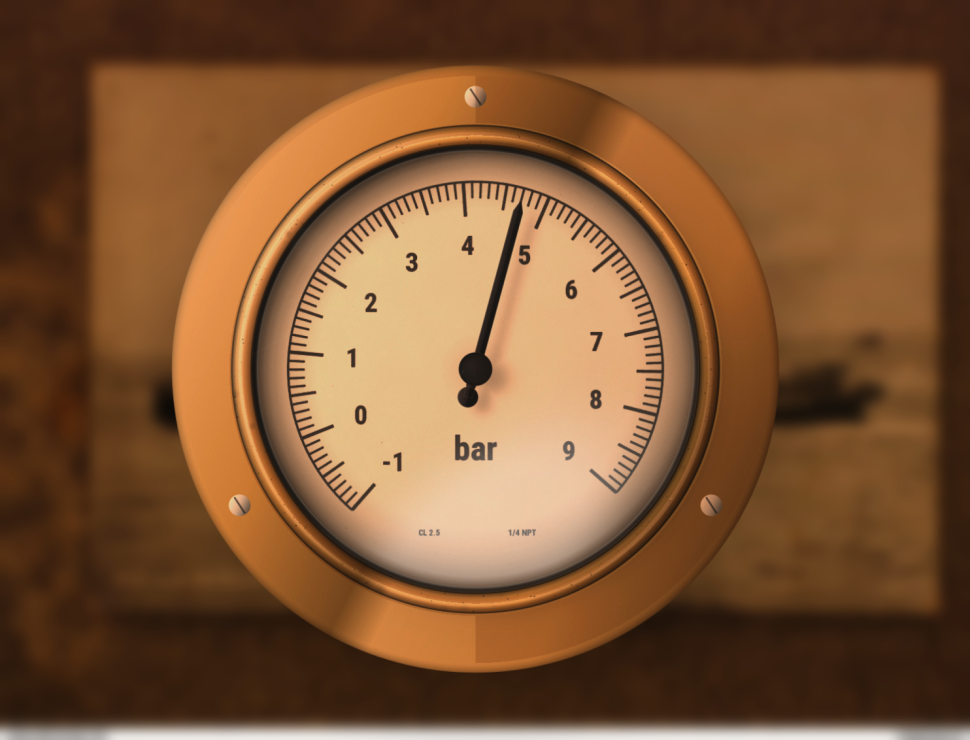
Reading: 4.7 bar
